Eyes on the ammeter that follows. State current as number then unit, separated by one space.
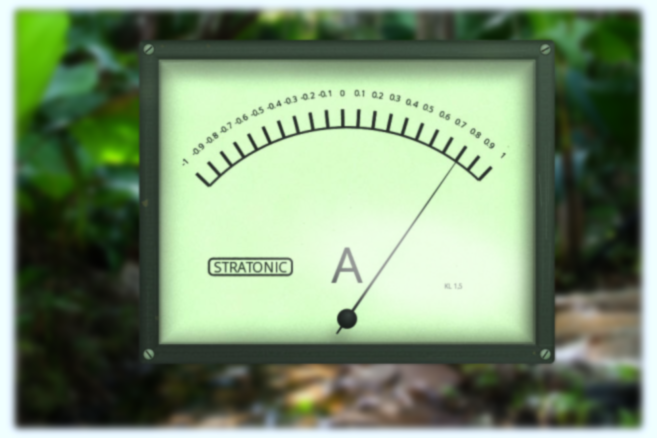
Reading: 0.8 A
